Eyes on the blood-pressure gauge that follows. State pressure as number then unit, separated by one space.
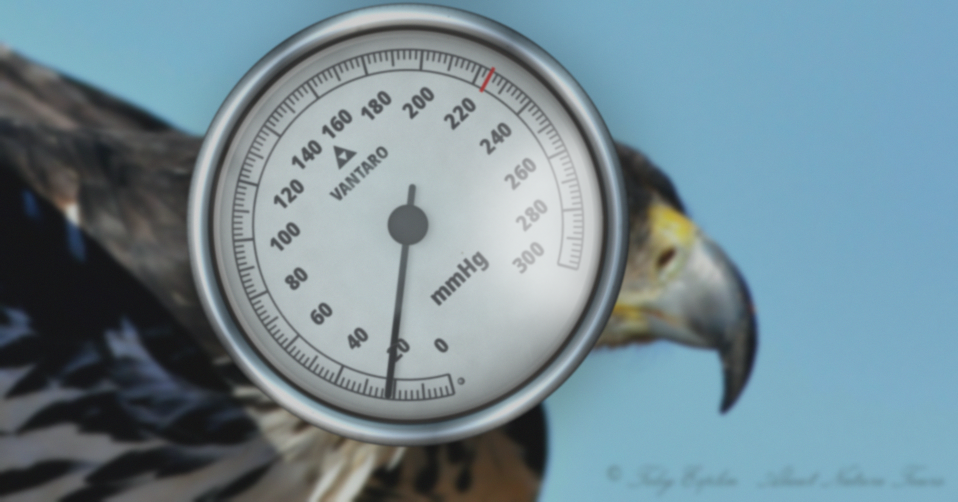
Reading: 22 mmHg
